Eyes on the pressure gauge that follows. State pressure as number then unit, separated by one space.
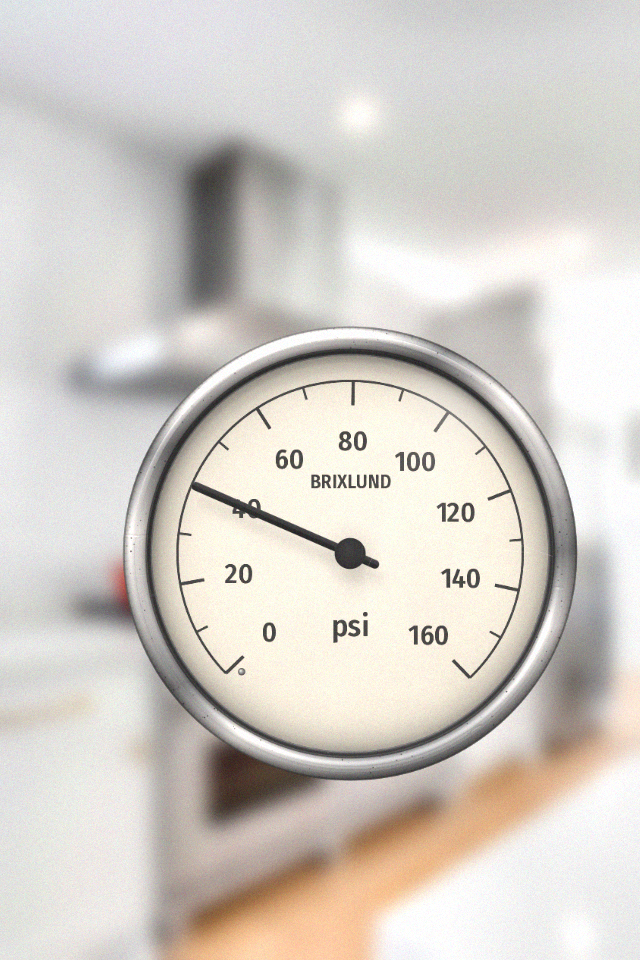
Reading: 40 psi
